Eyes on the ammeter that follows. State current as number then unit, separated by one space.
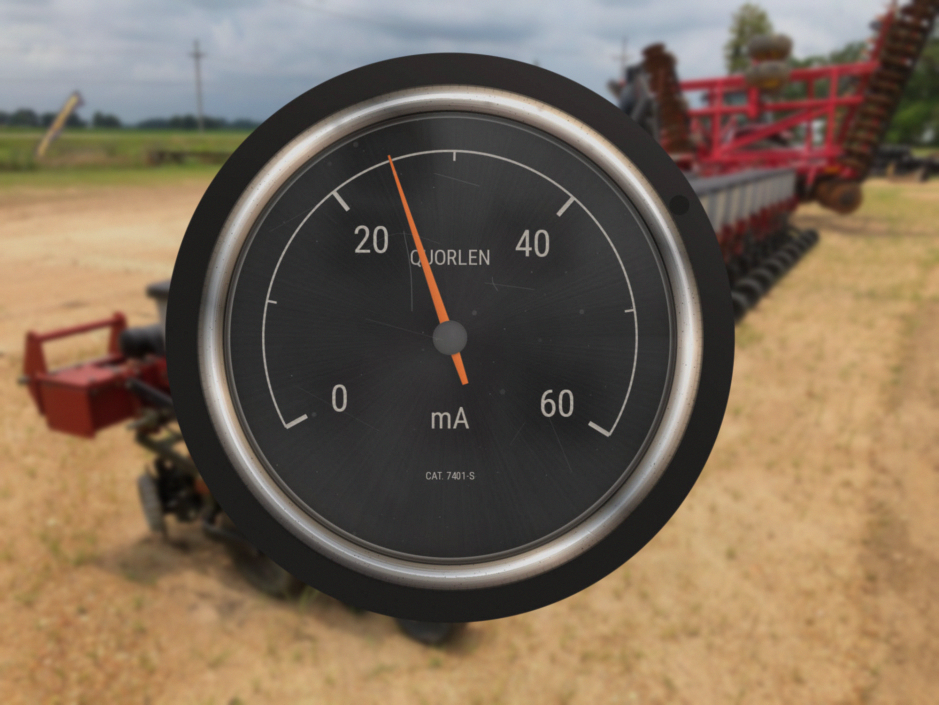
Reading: 25 mA
